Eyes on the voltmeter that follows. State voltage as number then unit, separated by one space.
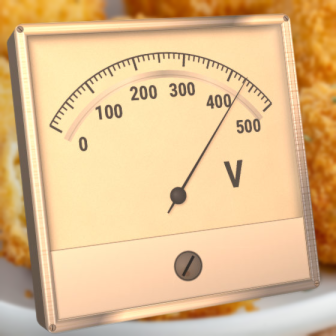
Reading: 430 V
